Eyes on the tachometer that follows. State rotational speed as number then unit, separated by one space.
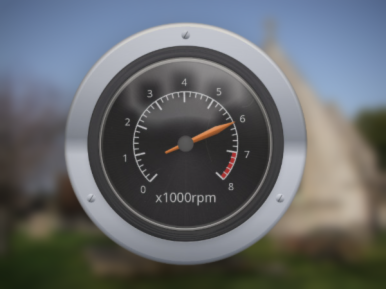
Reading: 6000 rpm
